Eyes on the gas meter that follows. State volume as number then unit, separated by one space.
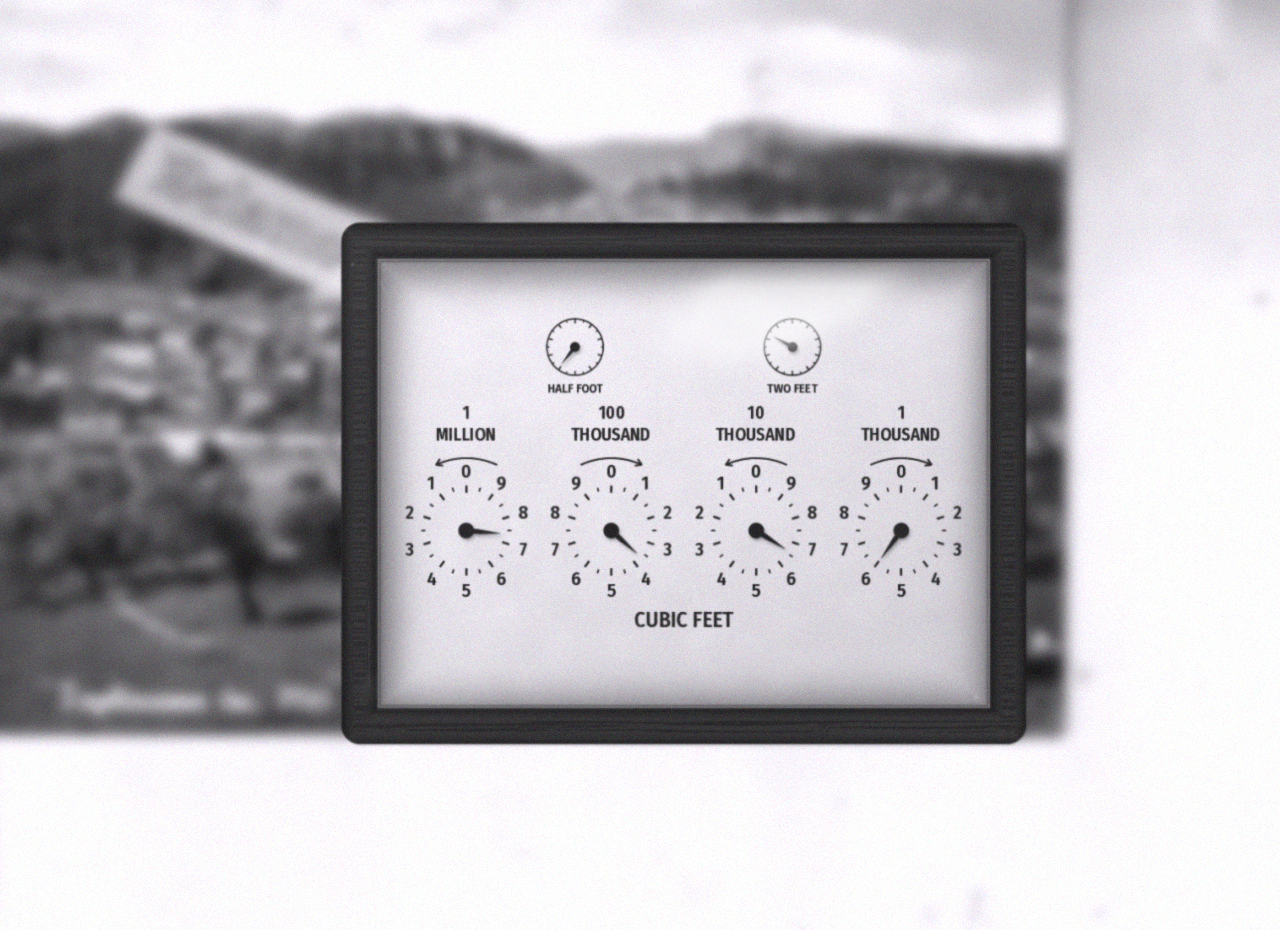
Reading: 736600 ft³
